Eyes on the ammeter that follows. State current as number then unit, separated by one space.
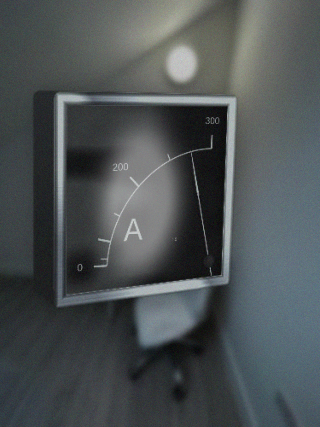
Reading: 275 A
